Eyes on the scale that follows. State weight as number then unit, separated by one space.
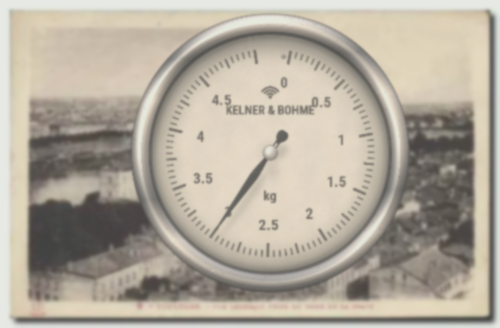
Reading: 3 kg
